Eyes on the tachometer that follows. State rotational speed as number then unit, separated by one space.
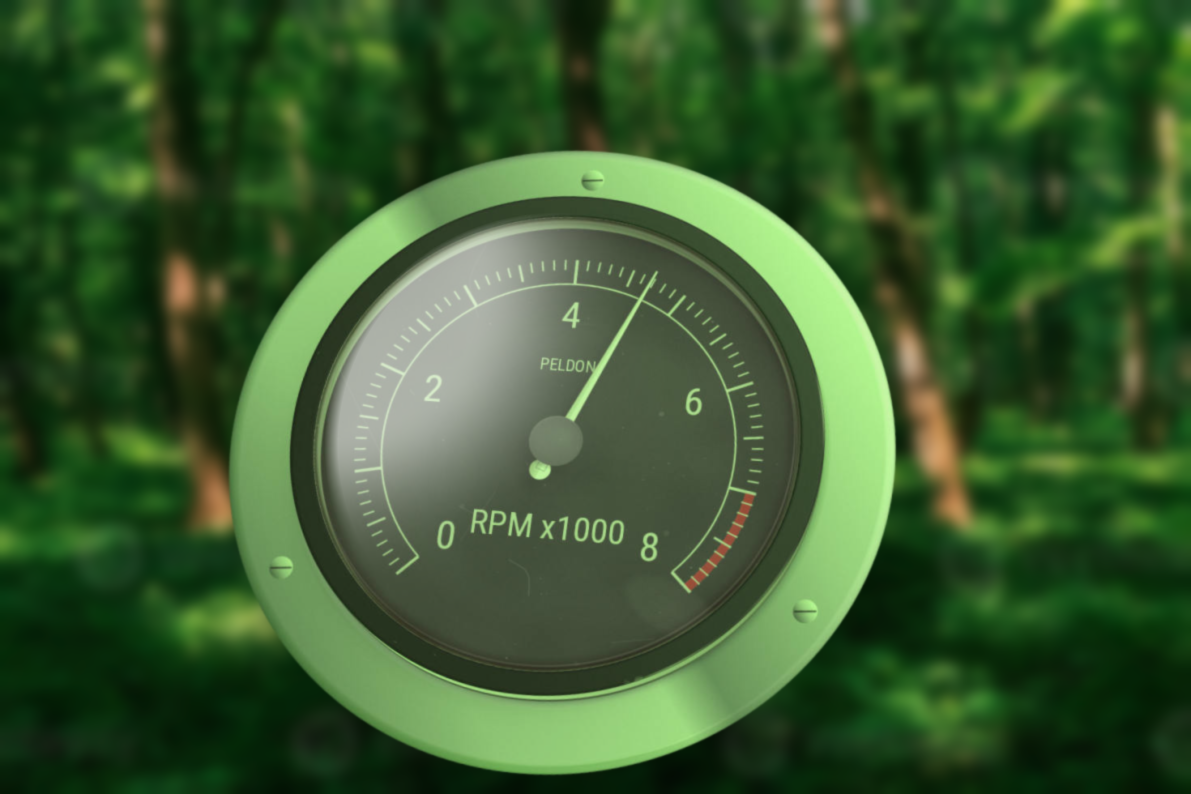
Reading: 4700 rpm
